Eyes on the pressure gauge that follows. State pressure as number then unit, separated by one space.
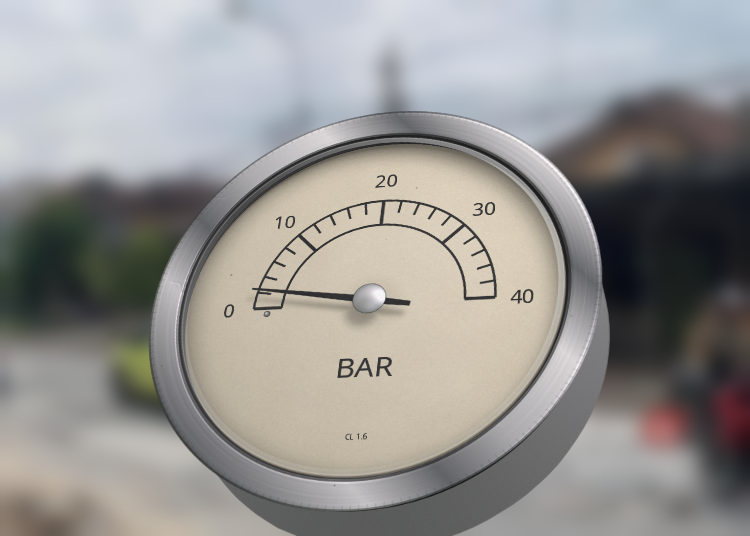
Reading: 2 bar
